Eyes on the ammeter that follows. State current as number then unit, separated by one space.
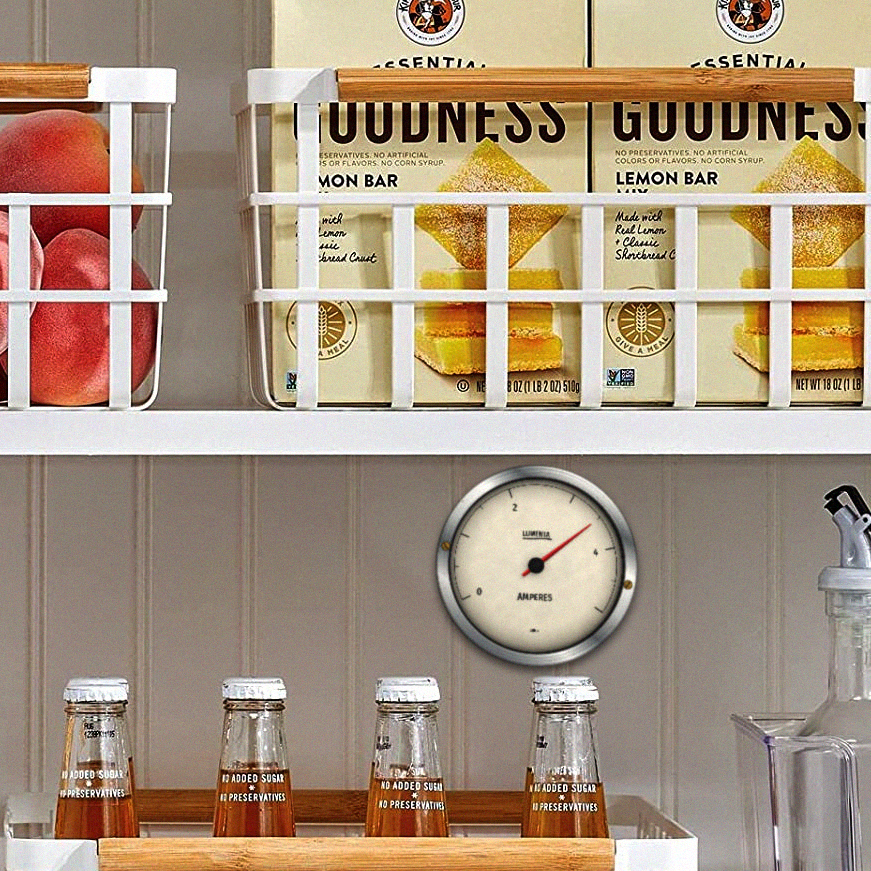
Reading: 3.5 A
